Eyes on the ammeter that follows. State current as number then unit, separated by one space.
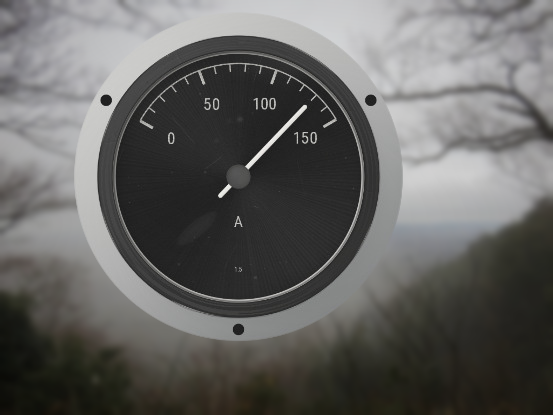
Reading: 130 A
